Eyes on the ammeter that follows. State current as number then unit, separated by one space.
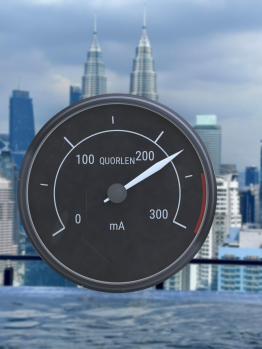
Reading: 225 mA
